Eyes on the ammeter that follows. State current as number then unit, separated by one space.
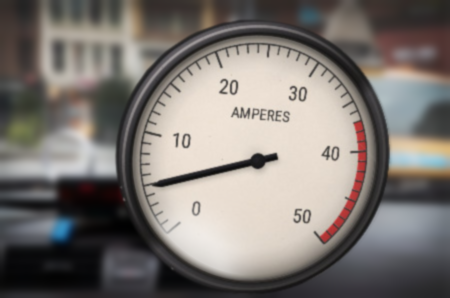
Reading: 5 A
